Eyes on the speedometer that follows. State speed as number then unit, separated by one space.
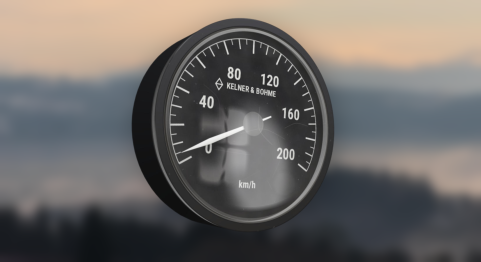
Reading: 5 km/h
